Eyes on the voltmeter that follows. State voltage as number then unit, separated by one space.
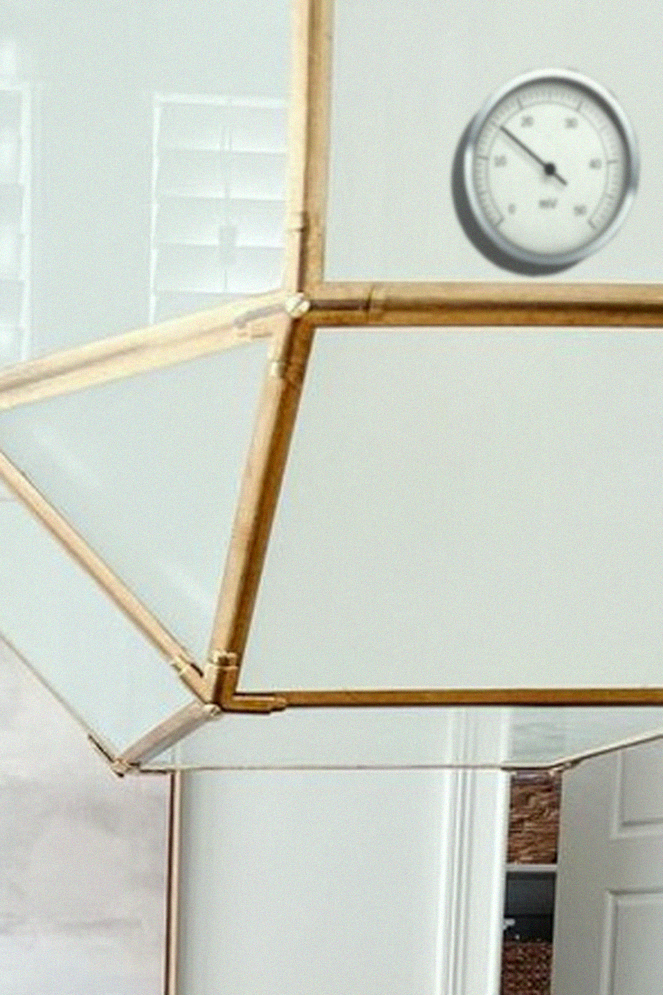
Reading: 15 mV
